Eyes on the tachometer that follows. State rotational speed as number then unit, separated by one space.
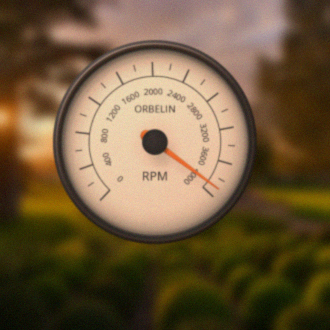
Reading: 3900 rpm
